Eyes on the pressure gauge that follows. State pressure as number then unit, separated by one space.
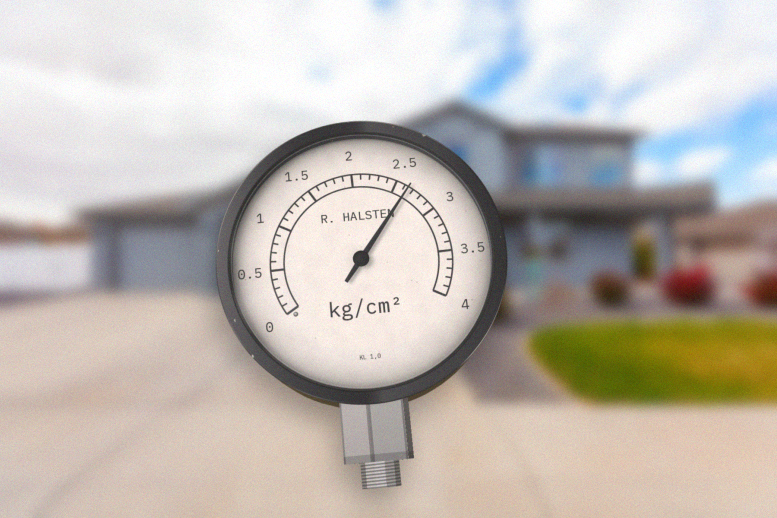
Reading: 2.65 kg/cm²
